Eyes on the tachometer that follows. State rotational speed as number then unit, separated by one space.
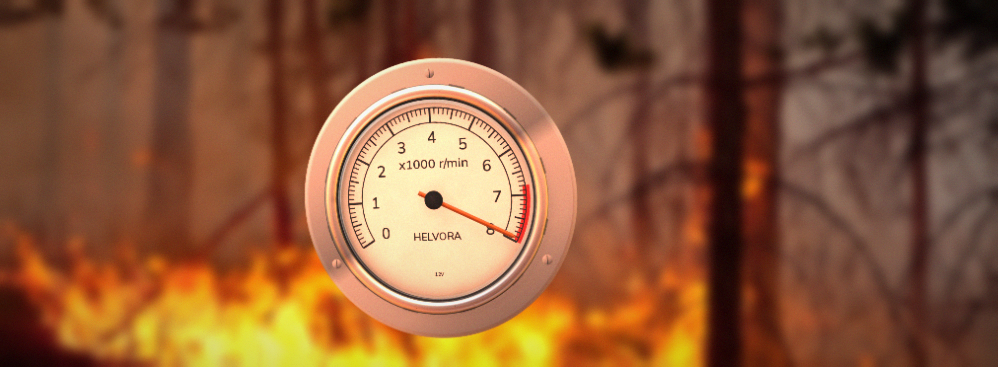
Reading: 7900 rpm
